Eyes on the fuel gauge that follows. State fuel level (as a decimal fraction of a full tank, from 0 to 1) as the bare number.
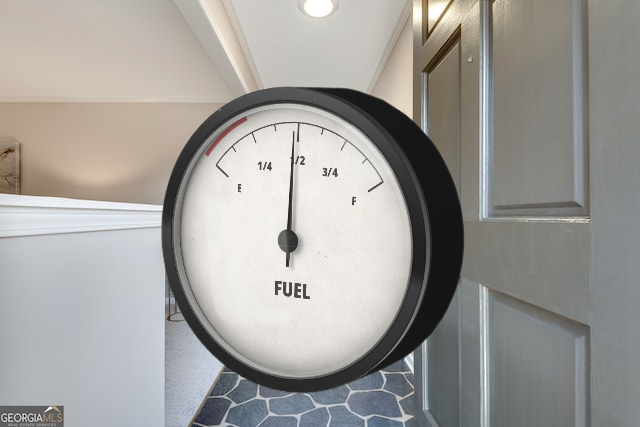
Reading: 0.5
